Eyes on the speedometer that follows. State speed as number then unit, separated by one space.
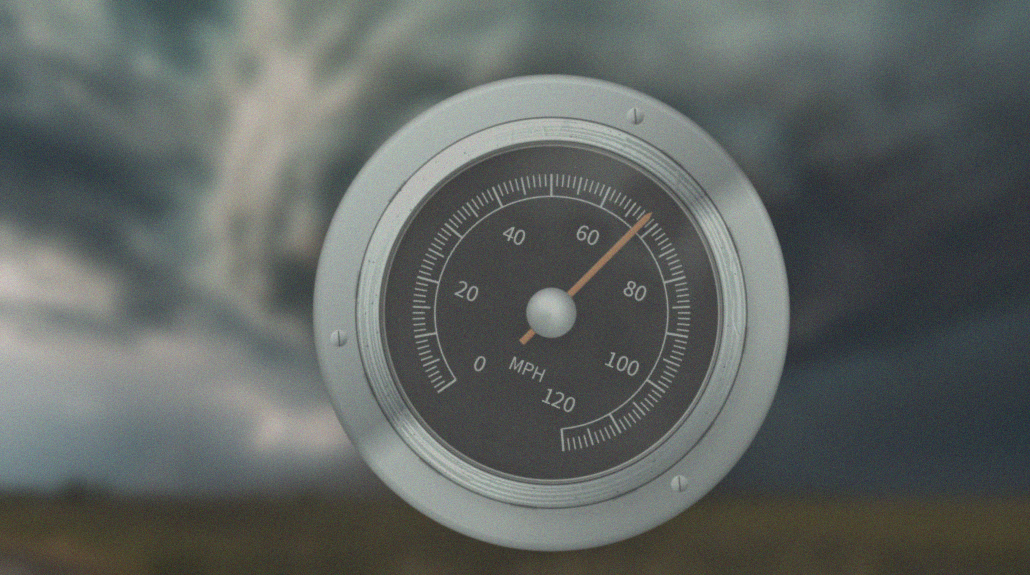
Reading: 68 mph
